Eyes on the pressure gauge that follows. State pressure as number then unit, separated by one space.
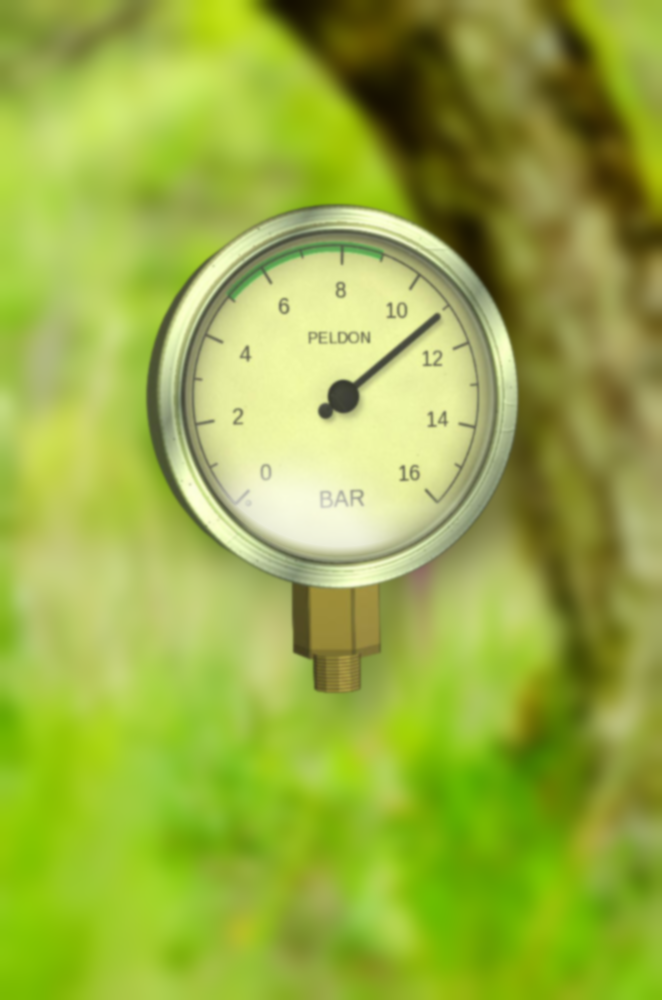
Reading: 11 bar
